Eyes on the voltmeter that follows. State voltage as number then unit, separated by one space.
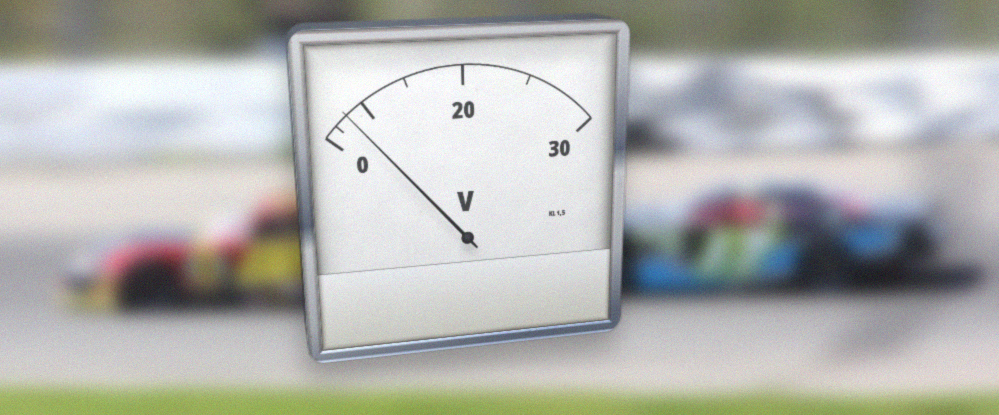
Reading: 7.5 V
